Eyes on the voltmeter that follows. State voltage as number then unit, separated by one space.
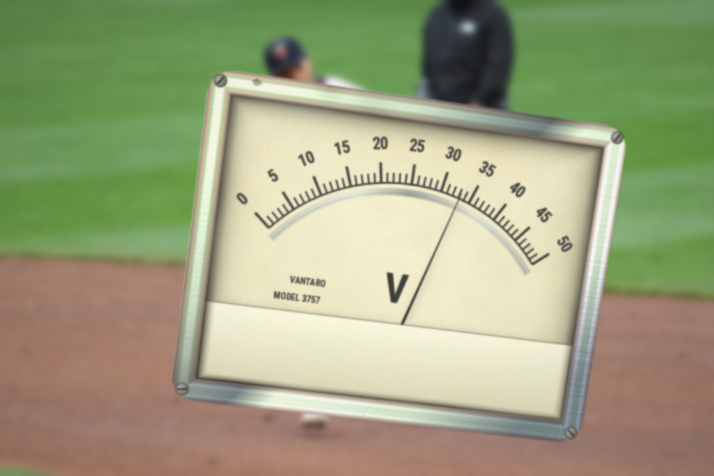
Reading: 33 V
